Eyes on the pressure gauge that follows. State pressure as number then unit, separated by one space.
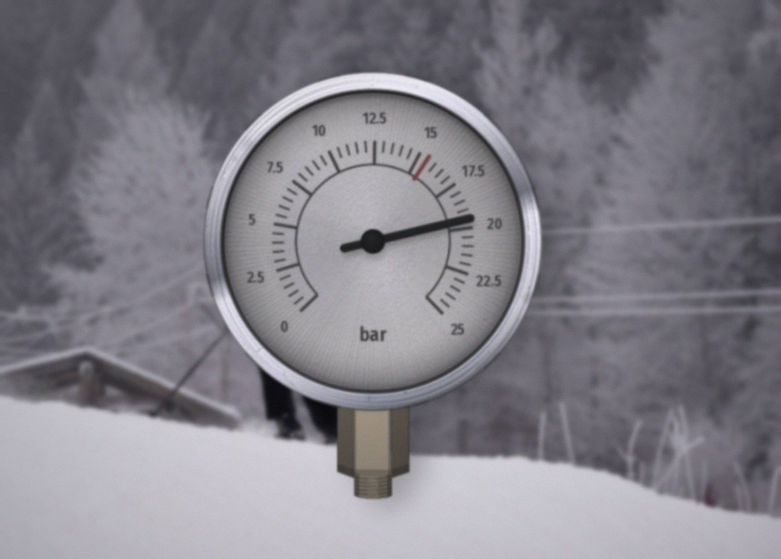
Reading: 19.5 bar
